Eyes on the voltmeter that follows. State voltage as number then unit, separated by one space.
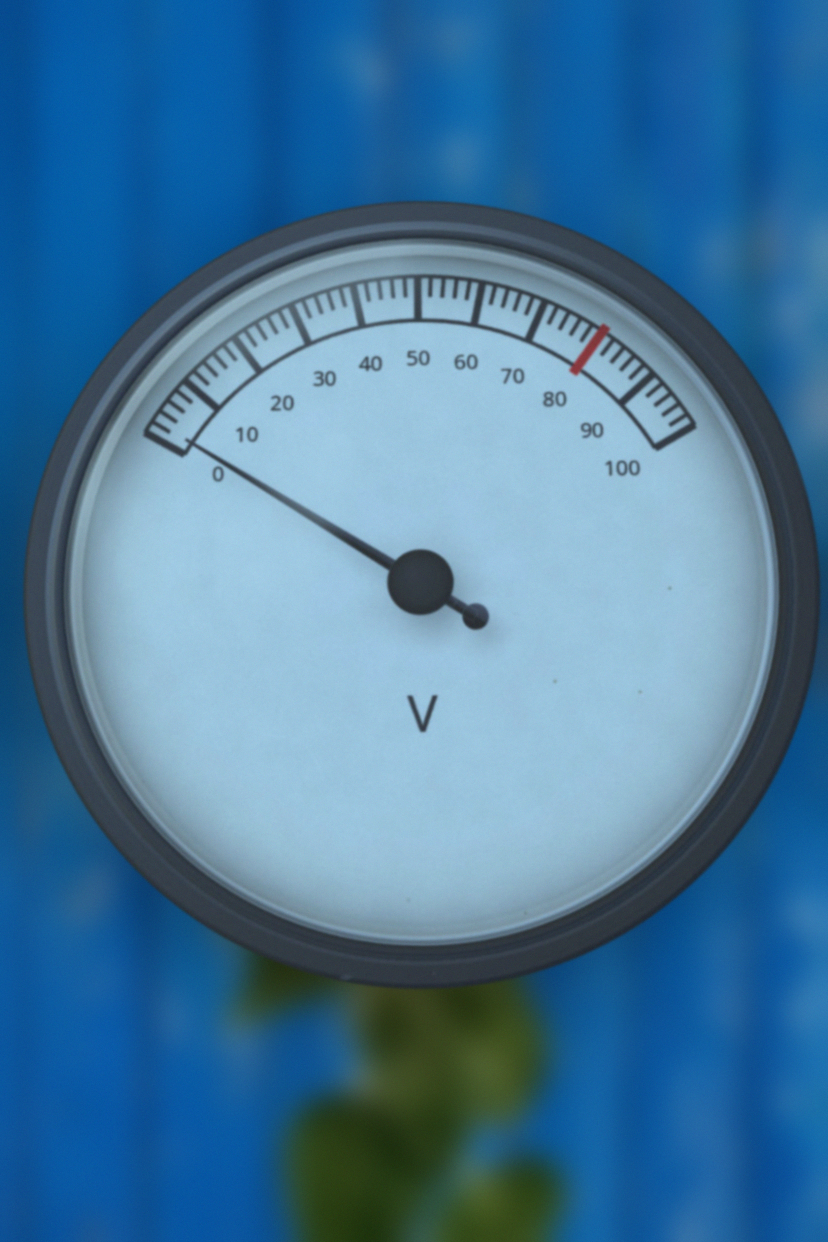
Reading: 2 V
